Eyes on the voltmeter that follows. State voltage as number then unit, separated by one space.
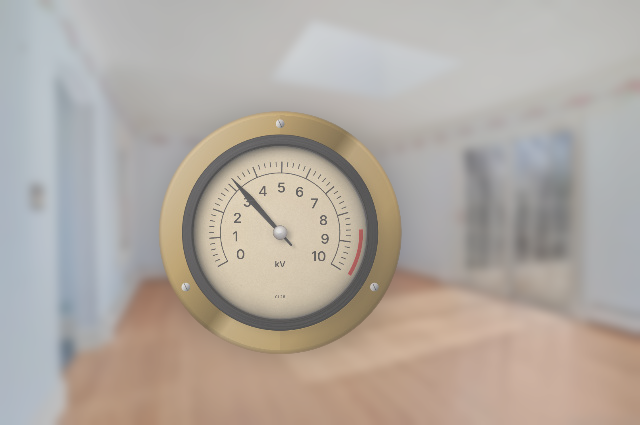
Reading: 3.2 kV
